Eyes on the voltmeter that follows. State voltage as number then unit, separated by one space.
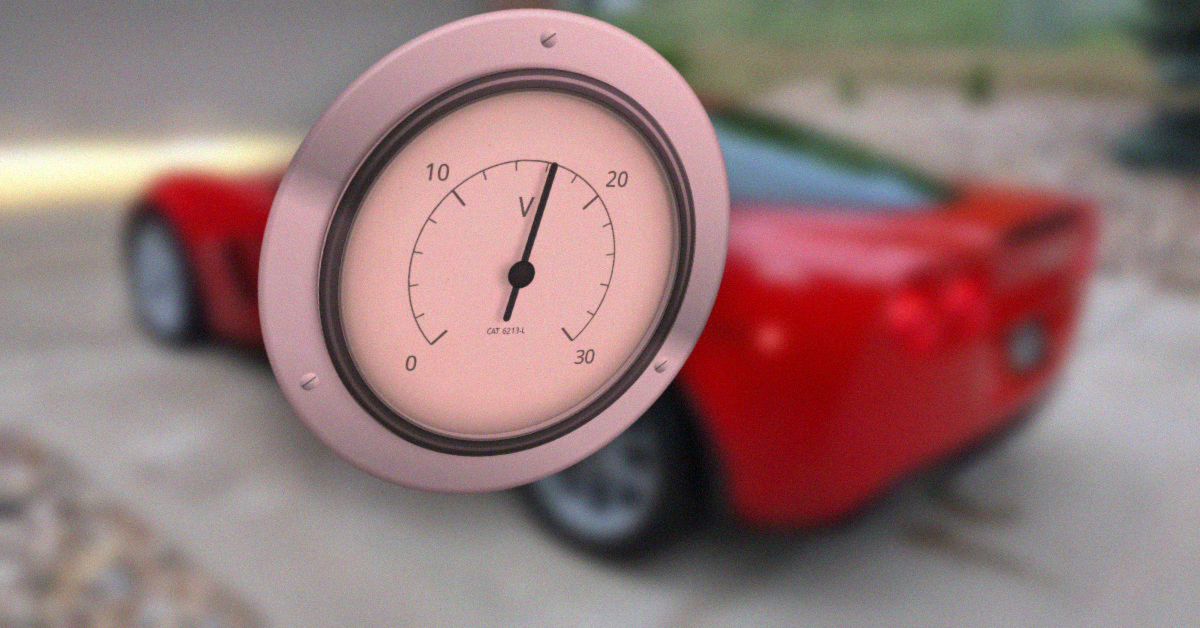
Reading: 16 V
